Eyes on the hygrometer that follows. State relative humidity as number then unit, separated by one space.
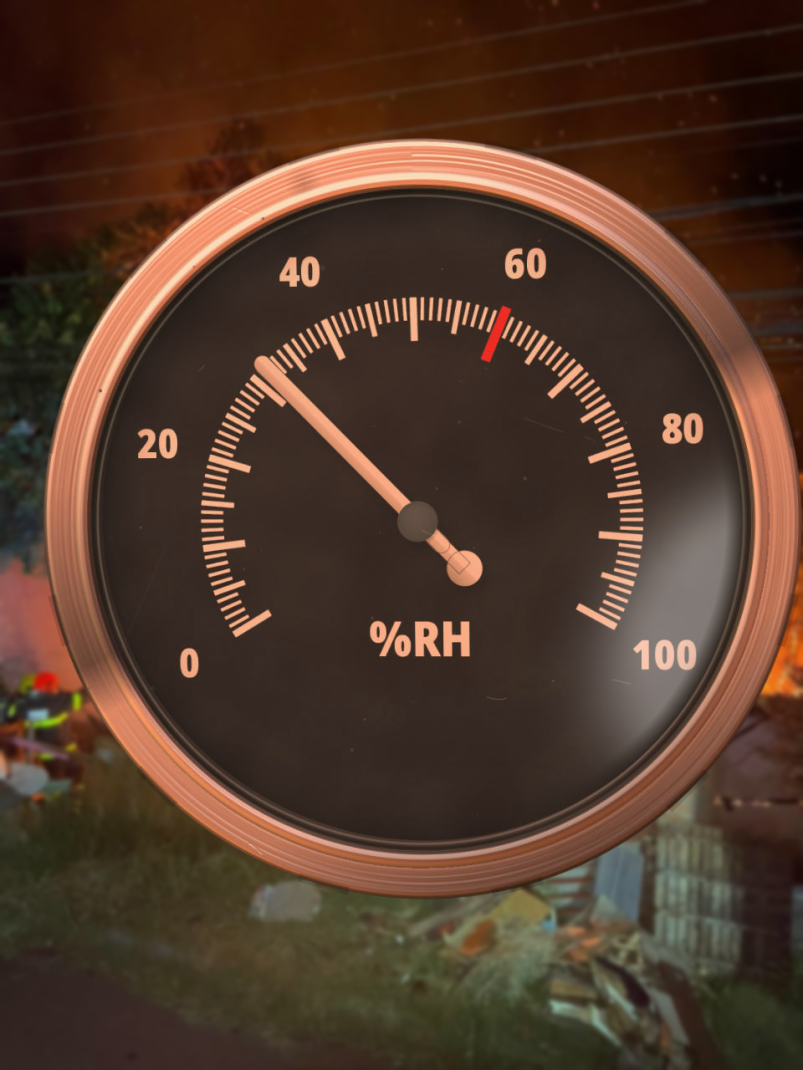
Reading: 32 %
